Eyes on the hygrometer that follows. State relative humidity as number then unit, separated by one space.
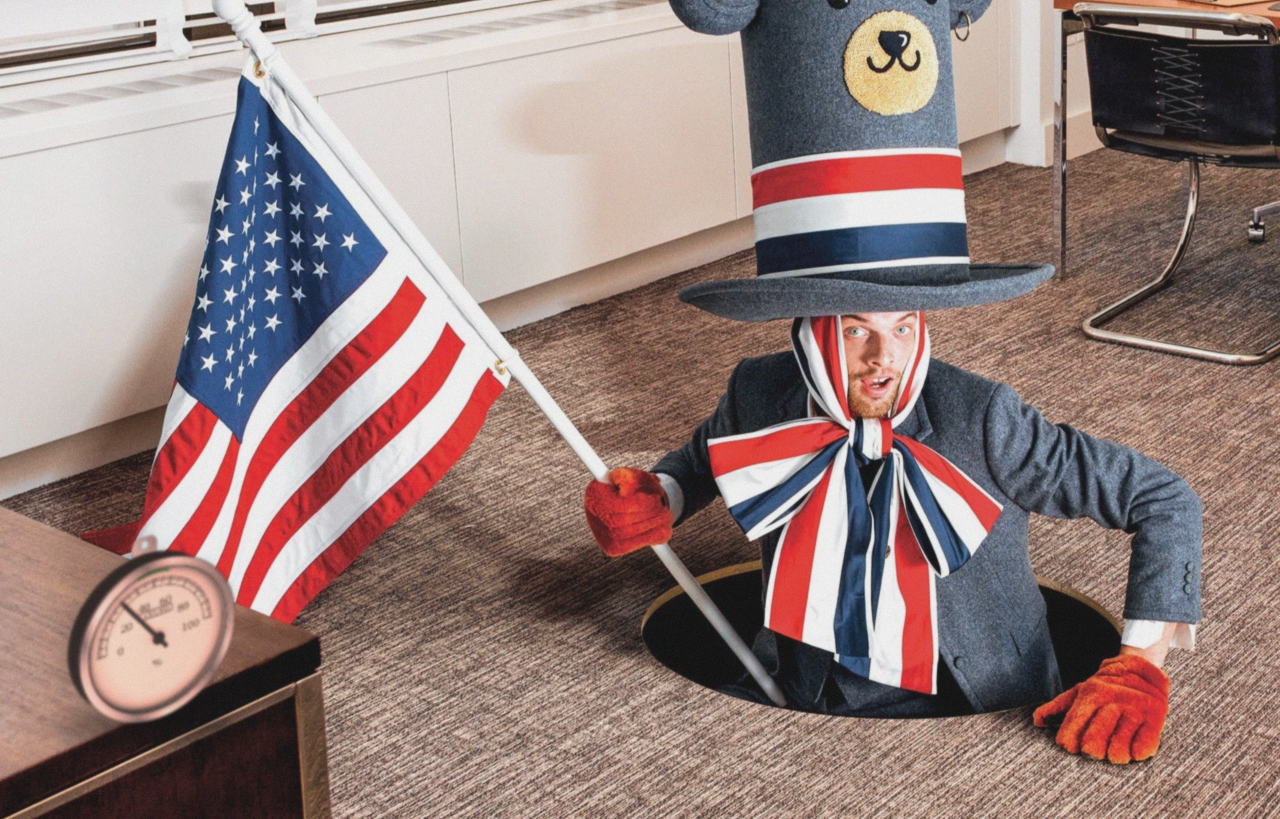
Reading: 30 %
